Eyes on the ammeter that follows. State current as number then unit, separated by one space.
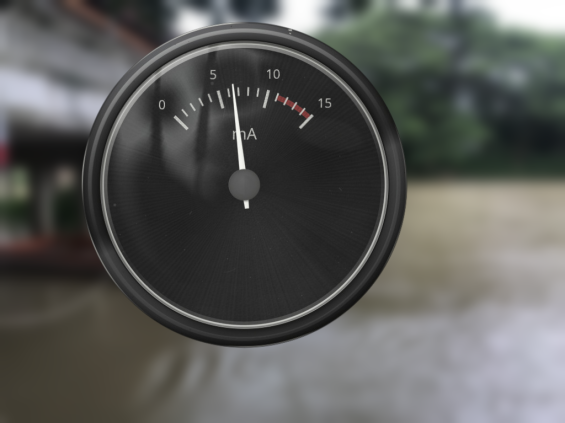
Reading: 6.5 mA
